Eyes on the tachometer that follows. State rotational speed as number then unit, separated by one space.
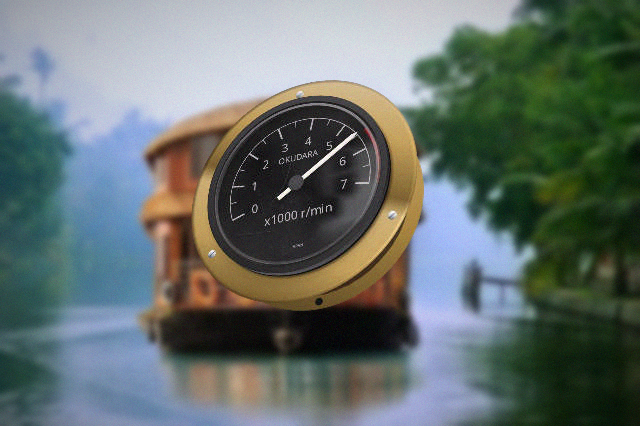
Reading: 5500 rpm
